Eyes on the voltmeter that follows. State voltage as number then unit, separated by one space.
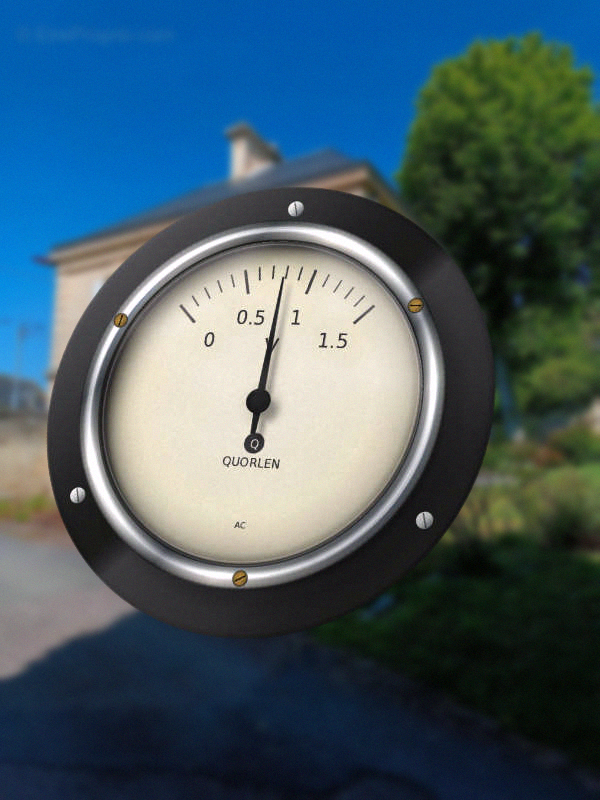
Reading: 0.8 V
